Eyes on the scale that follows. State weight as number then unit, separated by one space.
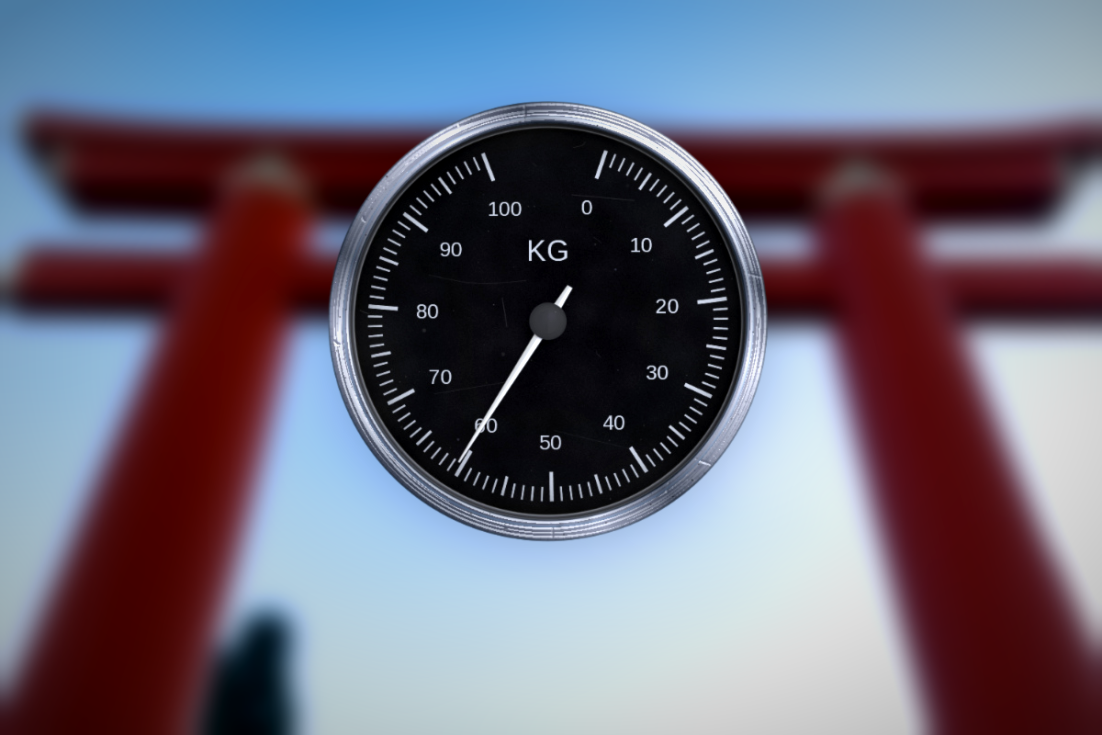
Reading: 60.5 kg
